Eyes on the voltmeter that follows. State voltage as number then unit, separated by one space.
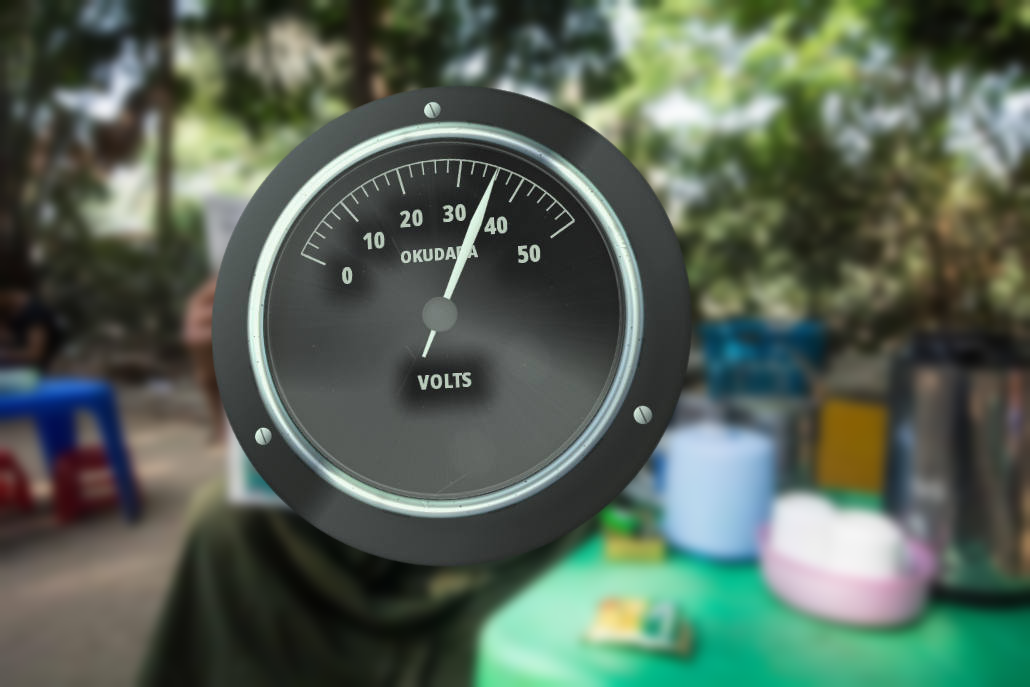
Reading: 36 V
